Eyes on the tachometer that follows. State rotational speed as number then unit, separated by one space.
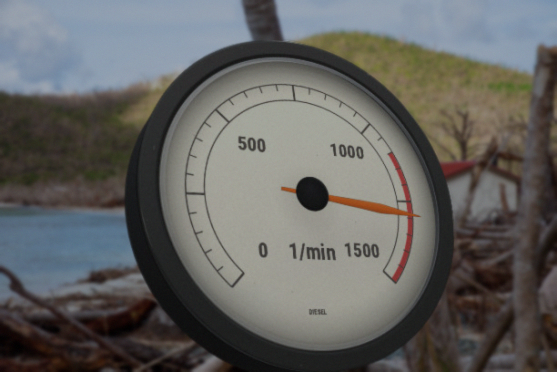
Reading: 1300 rpm
